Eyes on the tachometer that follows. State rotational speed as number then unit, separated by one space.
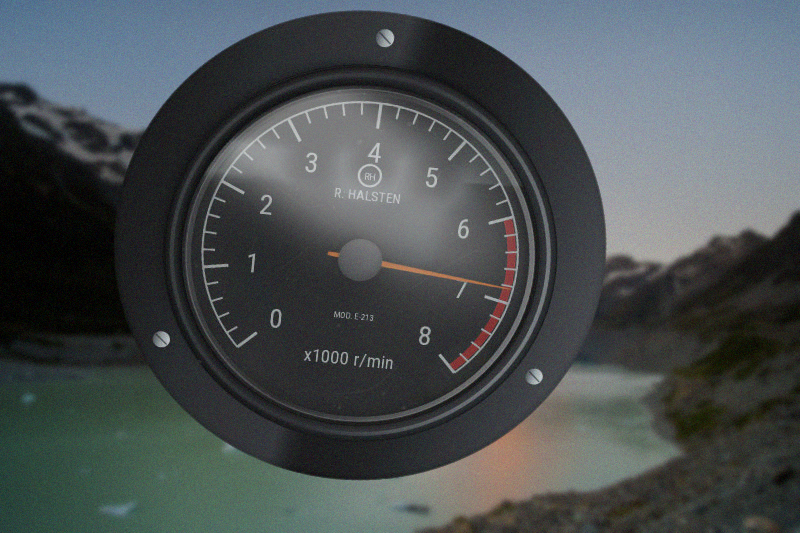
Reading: 6800 rpm
